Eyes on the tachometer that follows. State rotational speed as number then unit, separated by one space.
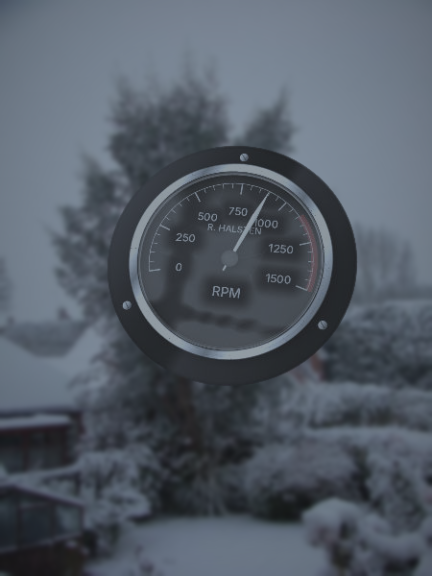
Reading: 900 rpm
